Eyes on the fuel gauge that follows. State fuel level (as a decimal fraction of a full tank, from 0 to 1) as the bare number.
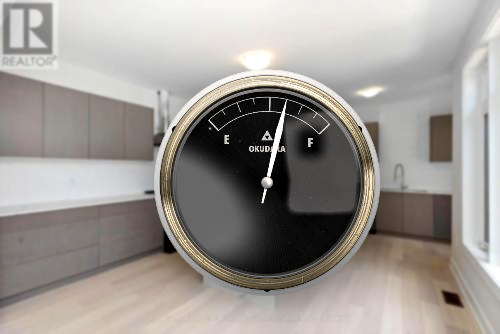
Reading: 0.625
